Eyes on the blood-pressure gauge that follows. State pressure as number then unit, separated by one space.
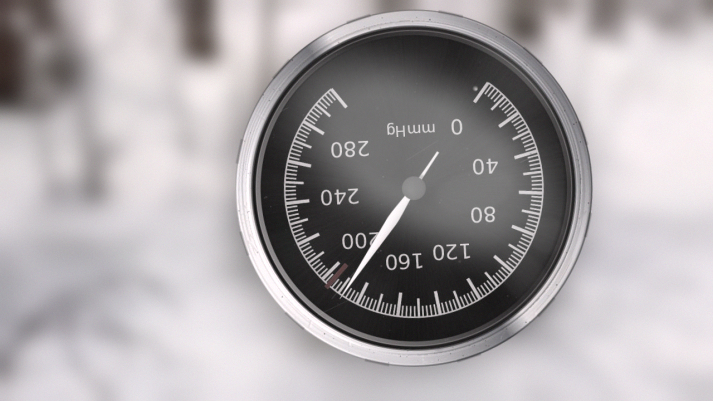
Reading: 188 mmHg
